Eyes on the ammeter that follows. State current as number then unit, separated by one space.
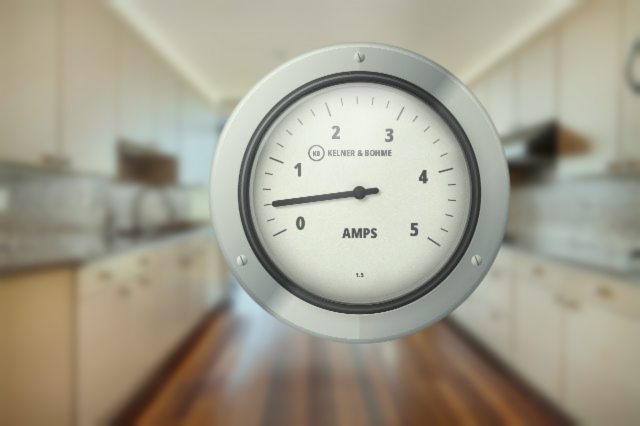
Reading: 0.4 A
